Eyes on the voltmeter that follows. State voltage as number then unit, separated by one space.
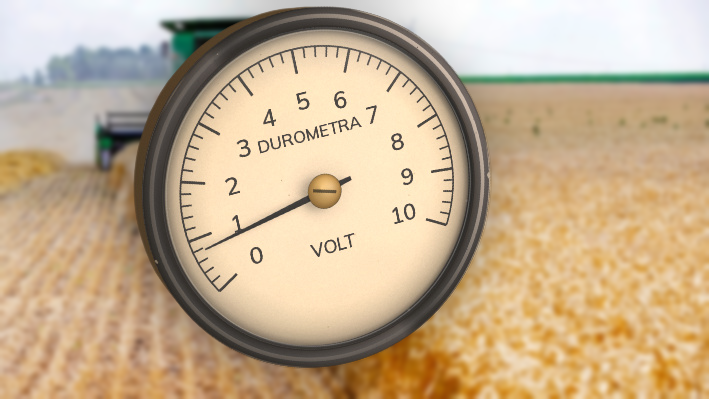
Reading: 0.8 V
